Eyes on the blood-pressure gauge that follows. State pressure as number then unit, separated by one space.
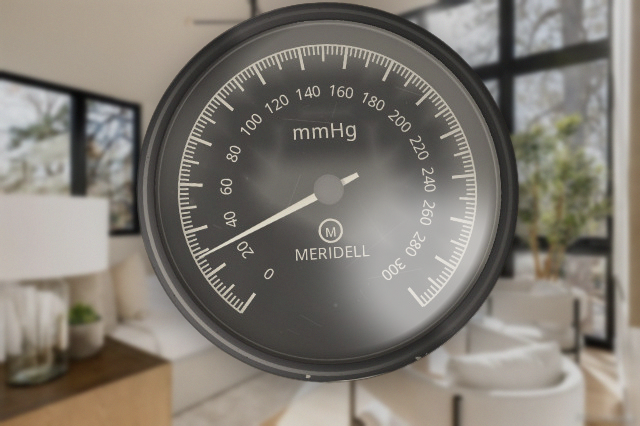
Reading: 28 mmHg
